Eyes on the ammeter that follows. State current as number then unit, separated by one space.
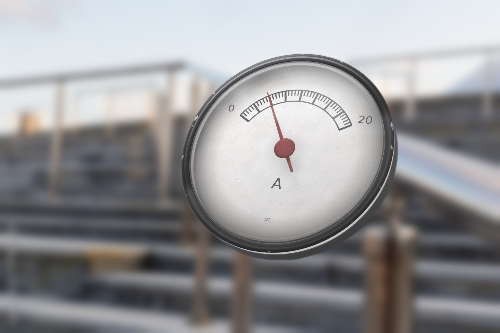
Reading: 5 A
